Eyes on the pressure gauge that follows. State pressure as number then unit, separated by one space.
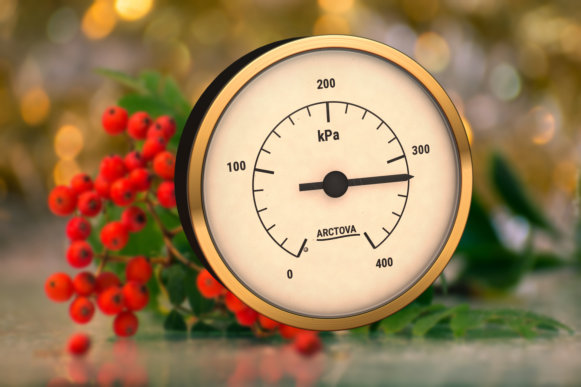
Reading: 320 kPa
